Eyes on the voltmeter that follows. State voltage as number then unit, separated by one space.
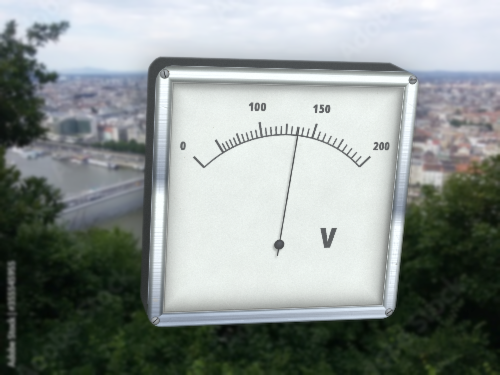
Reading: 135 V
